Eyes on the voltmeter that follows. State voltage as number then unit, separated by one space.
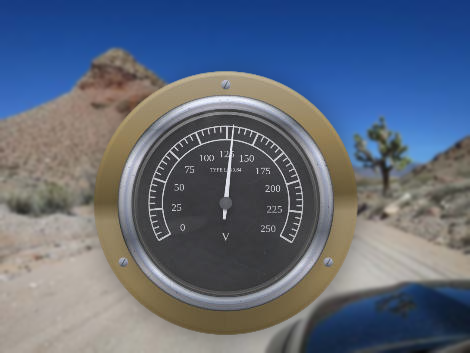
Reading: 130 V
